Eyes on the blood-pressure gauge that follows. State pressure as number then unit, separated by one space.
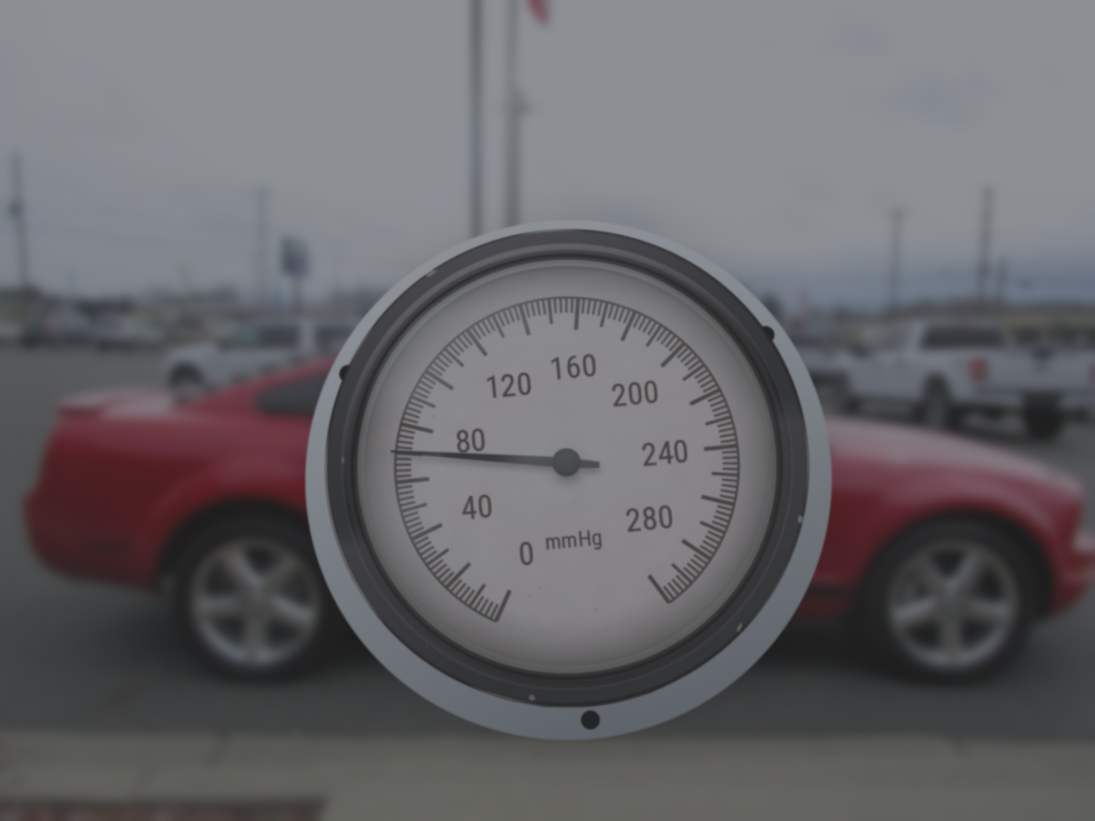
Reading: 70 mmHg
